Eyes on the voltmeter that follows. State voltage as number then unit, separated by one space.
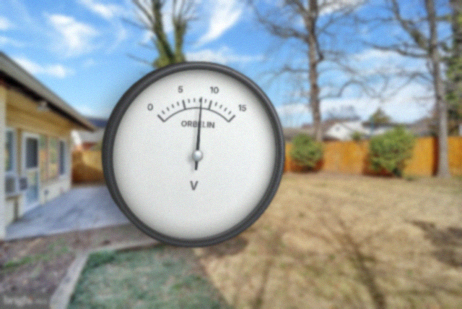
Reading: 8 V
